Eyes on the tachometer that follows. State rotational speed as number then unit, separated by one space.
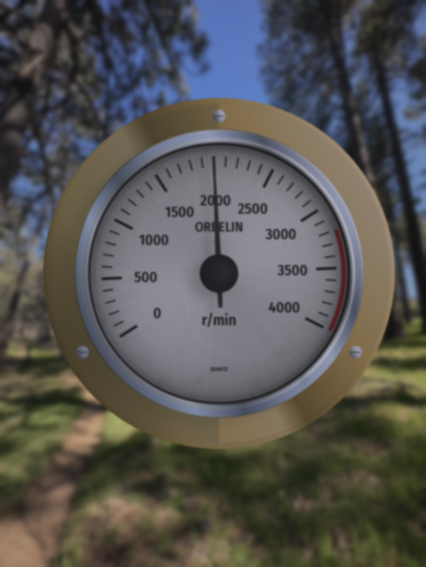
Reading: 2000 rpm
